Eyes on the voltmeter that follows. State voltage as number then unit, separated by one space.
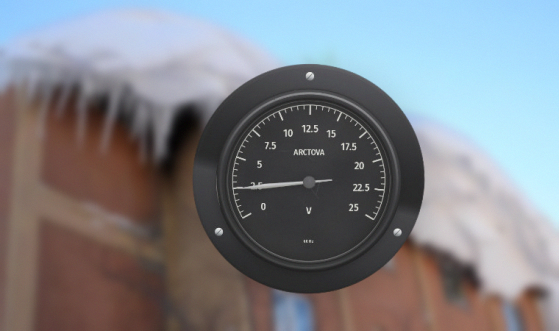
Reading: 2.5 V
